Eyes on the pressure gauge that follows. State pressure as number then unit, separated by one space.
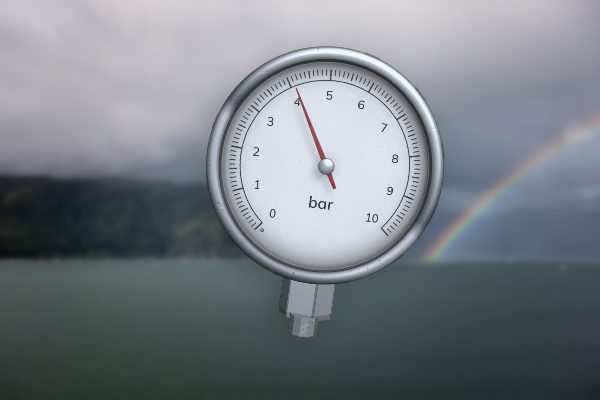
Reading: 4.1 bar
